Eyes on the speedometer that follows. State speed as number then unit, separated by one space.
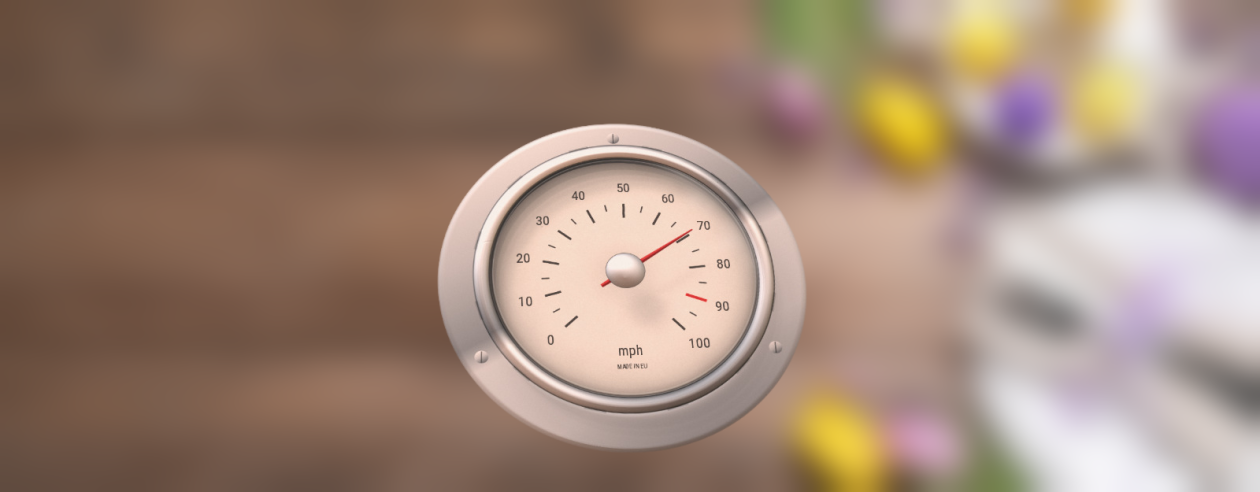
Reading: 70 mph
